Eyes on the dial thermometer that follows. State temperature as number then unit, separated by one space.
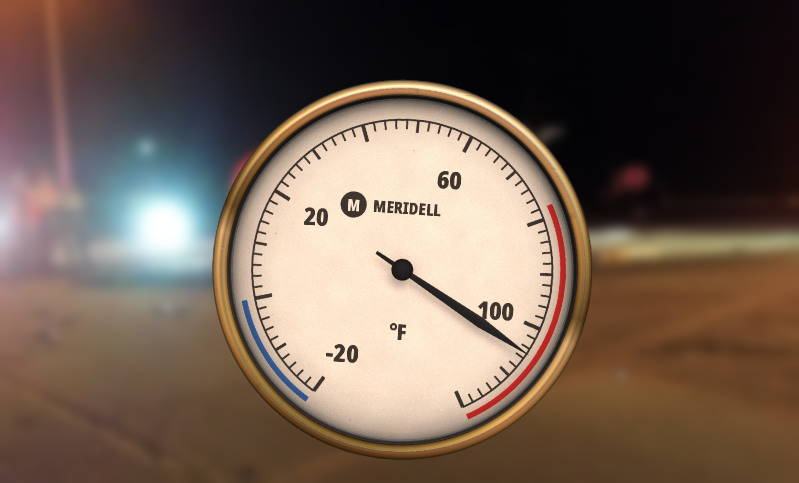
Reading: 105 °F
